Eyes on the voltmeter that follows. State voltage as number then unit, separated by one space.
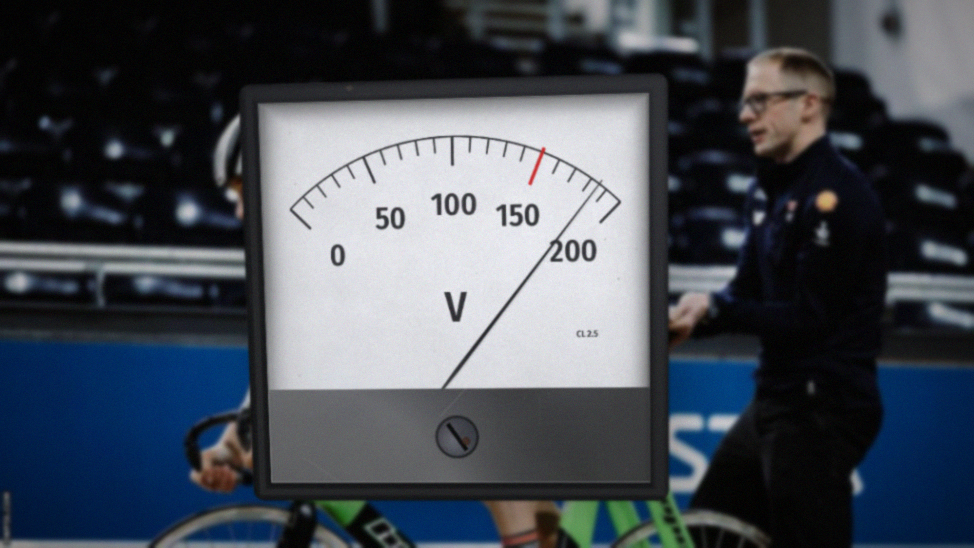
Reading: 185 V
